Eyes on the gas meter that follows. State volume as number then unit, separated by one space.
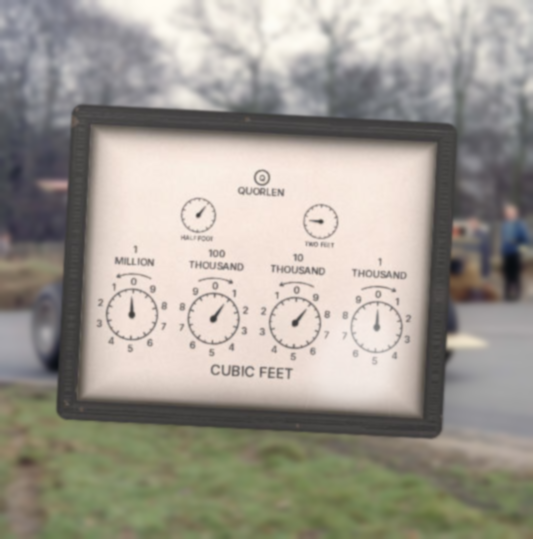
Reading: 9000 ft³
